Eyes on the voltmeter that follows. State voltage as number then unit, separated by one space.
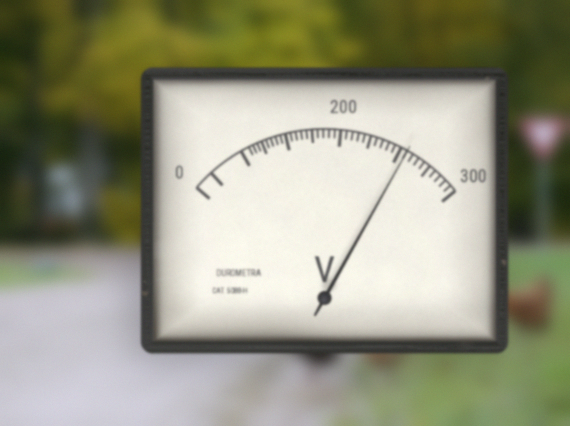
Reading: 255 V
